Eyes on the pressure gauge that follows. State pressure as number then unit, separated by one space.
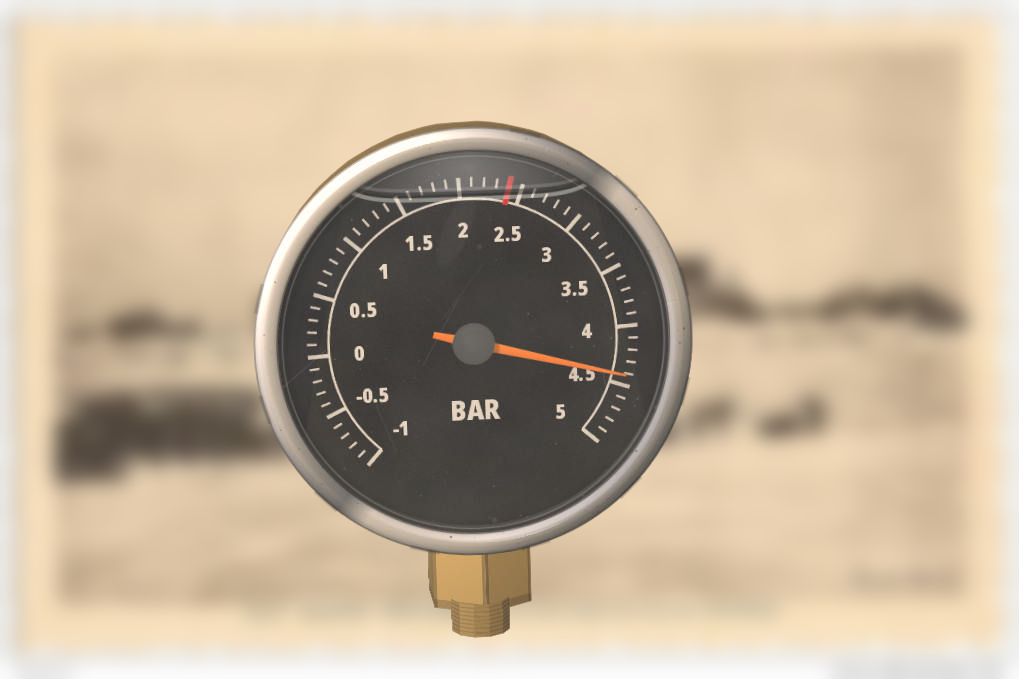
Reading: 4.4 bar
